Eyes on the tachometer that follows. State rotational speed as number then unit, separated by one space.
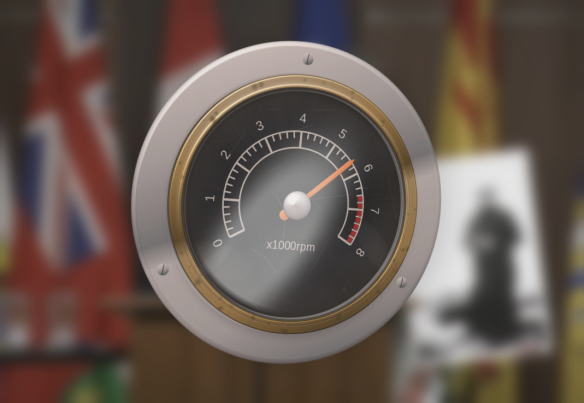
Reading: 5600 rpm
